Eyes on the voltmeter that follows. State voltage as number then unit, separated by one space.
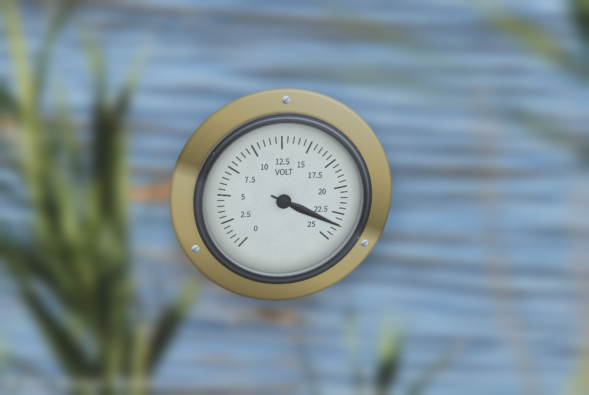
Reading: 23.5 V
